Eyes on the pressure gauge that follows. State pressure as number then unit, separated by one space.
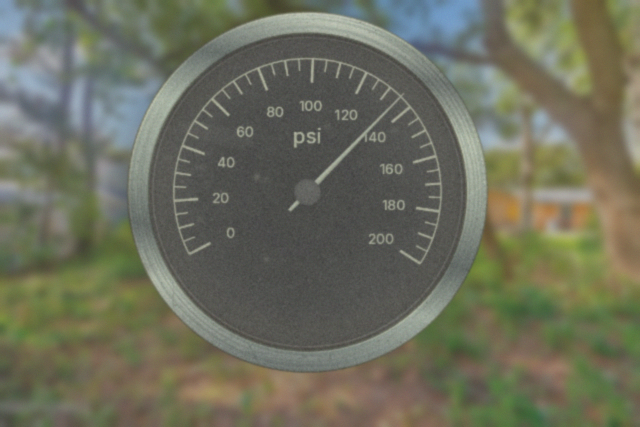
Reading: 135 psi
